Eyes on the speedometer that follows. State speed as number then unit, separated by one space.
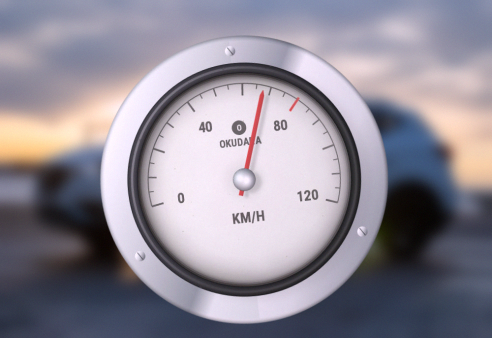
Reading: 67.5 km/h
